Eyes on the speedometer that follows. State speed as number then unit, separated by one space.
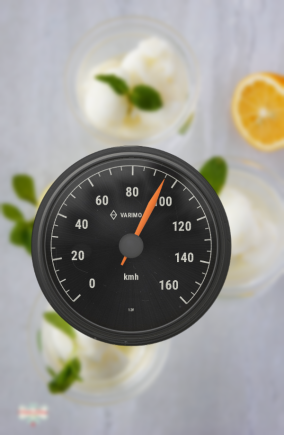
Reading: 95 km/h
